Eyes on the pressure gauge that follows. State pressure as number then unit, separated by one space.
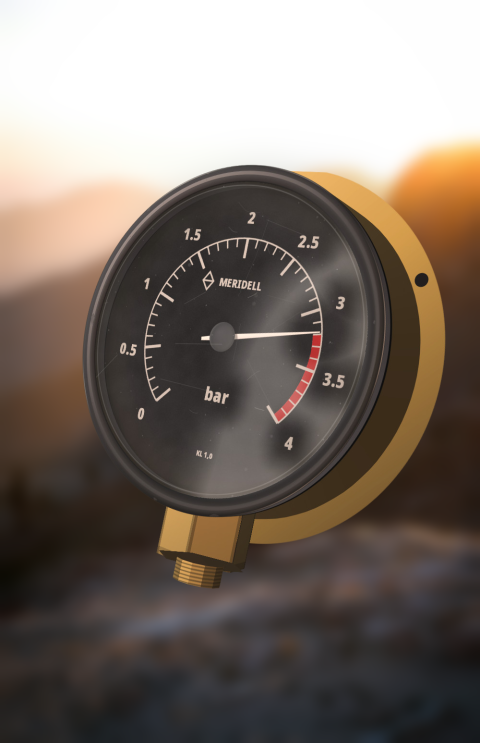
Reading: 3.2 bar
